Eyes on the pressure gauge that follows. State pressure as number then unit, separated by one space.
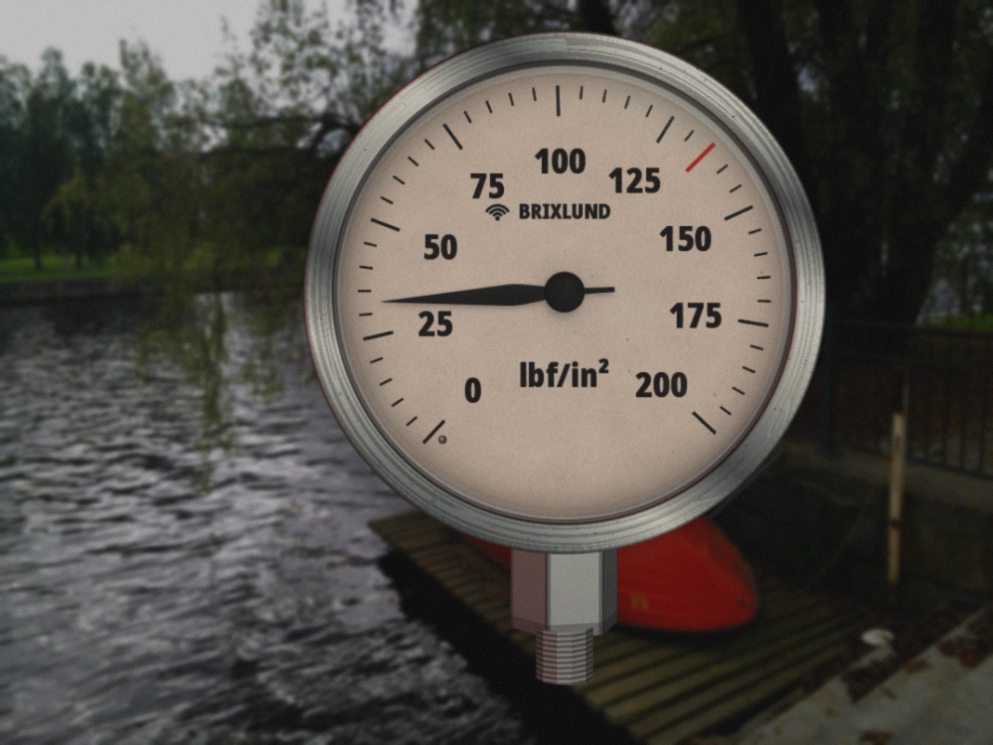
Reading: 32.5 psi
